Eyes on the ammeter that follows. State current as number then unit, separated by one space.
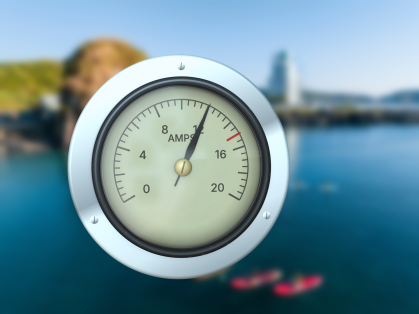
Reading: 12 A
